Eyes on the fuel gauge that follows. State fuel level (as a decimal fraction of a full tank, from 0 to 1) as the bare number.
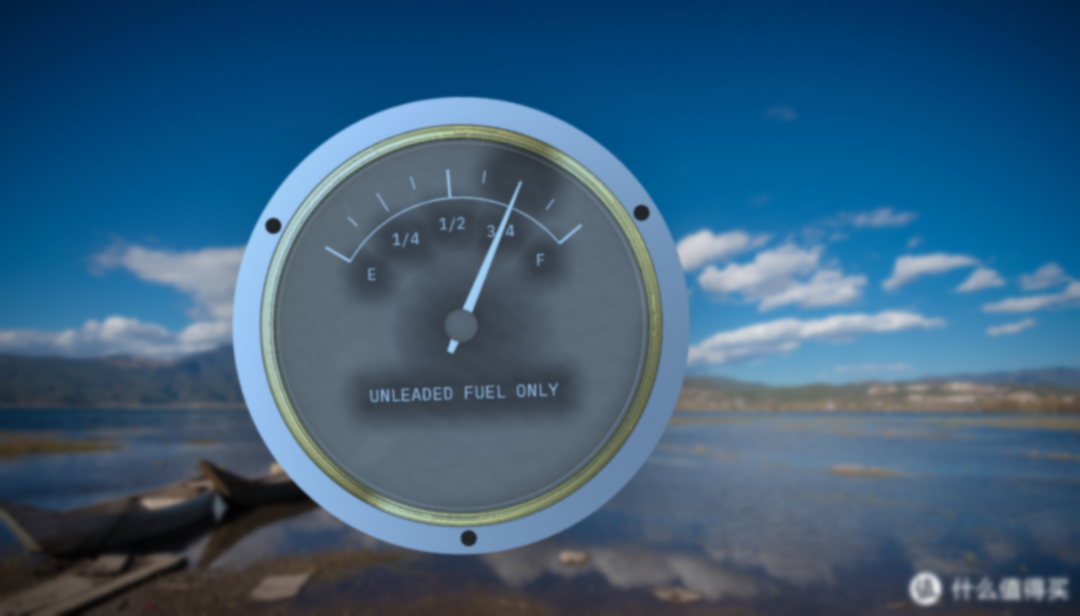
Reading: 0.75
